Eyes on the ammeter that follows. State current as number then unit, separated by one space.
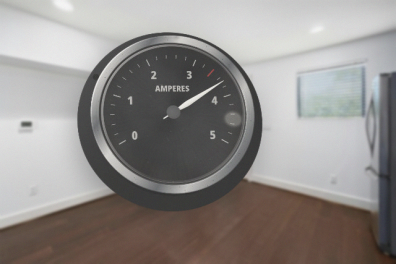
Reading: 3.7 A
